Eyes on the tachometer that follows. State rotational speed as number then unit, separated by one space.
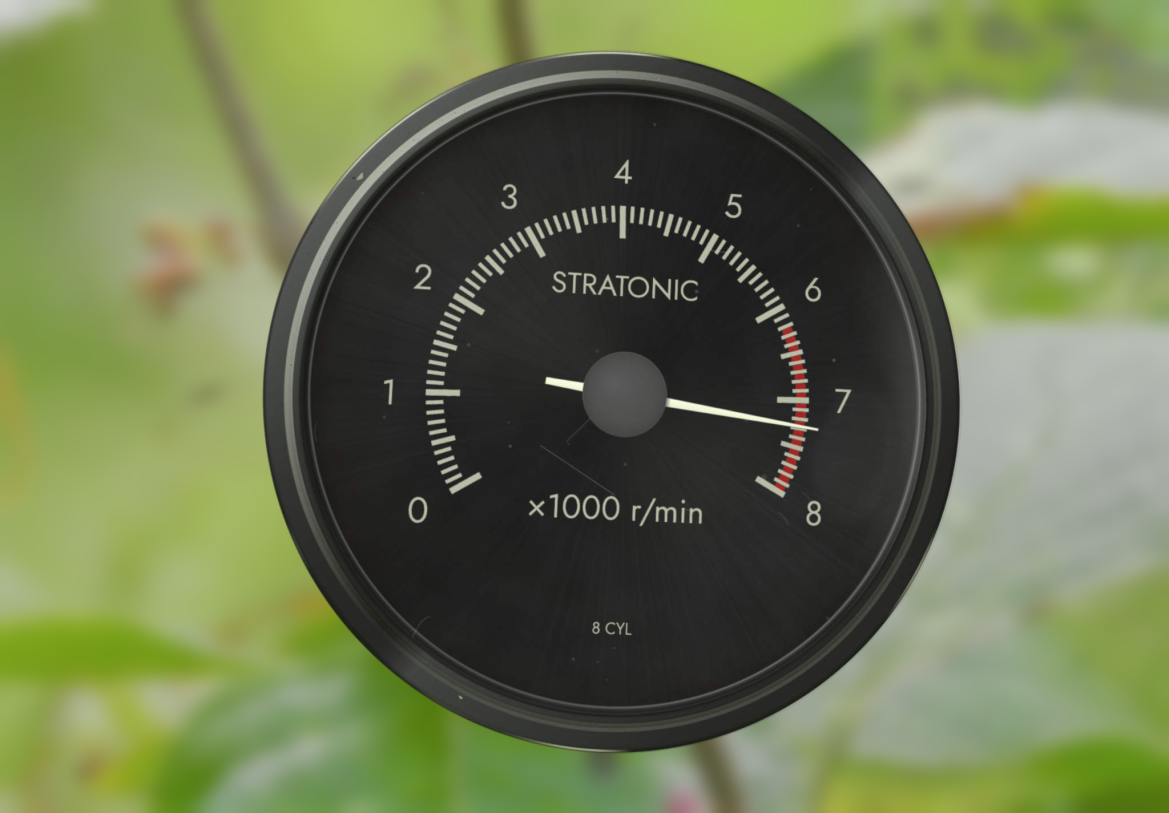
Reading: 7300 rpm
